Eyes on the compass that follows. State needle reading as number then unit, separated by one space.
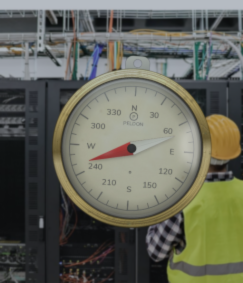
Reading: 250 °
